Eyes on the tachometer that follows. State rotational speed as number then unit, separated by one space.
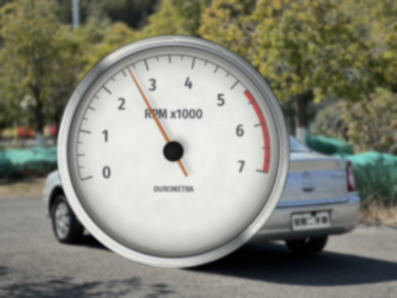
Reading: 2625 rpm
